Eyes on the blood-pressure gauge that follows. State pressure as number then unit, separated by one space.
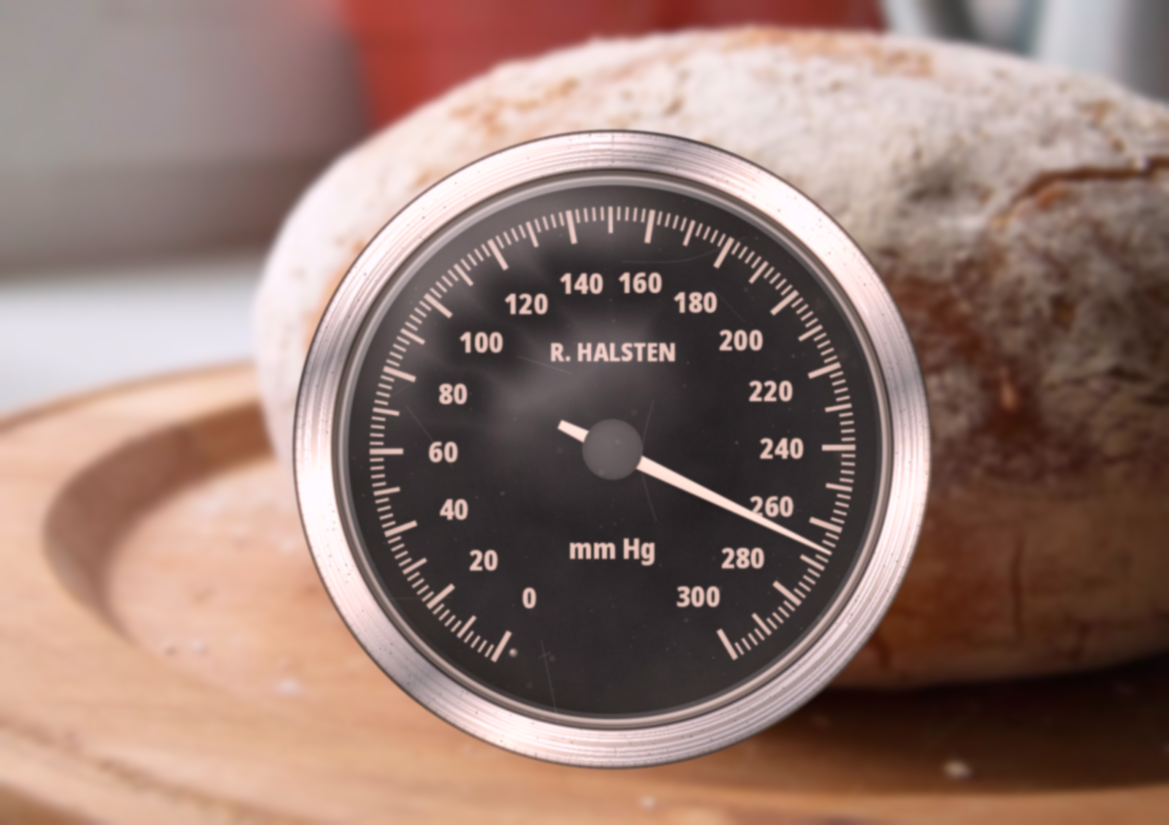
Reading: 266 mmHg
